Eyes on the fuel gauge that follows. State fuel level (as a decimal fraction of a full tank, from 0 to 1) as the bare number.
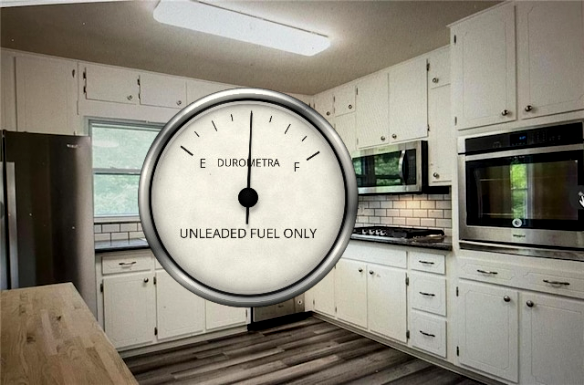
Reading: 0.5
